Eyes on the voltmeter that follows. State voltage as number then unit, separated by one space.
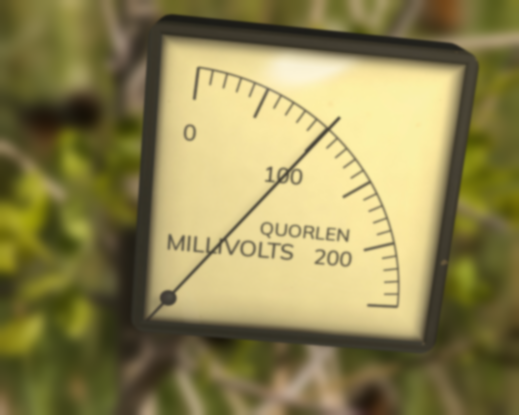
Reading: 100 mV
